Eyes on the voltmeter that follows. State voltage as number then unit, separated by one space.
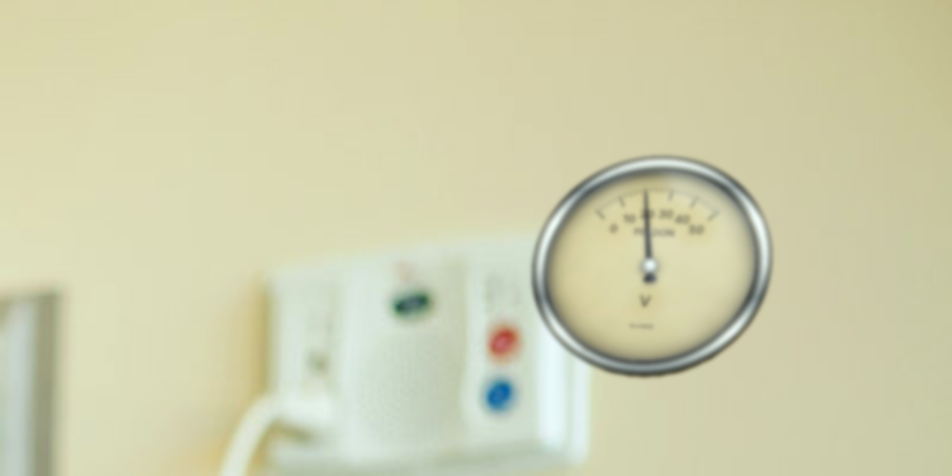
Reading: 20 V
